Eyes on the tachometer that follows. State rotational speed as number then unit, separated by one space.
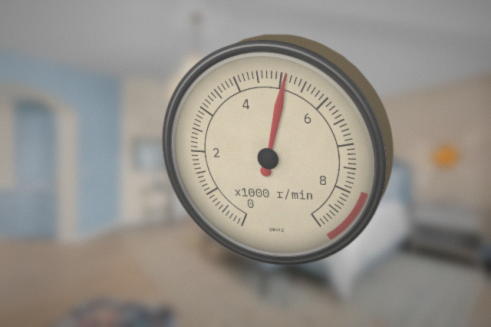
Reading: 5100 rpm
